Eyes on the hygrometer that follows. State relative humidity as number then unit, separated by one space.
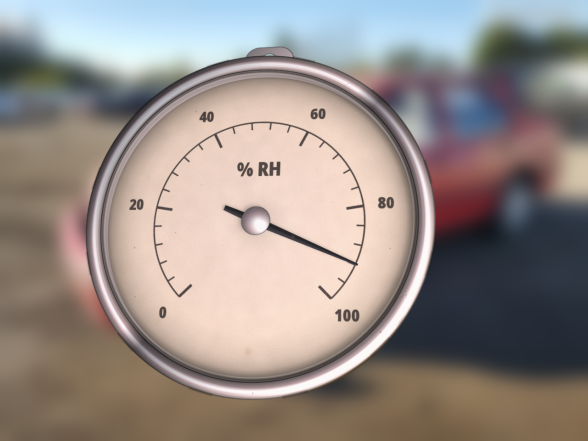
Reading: 92 %
